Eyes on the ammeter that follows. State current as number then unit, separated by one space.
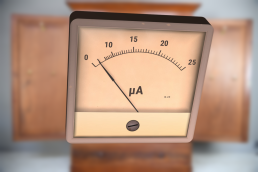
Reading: 5 µA
